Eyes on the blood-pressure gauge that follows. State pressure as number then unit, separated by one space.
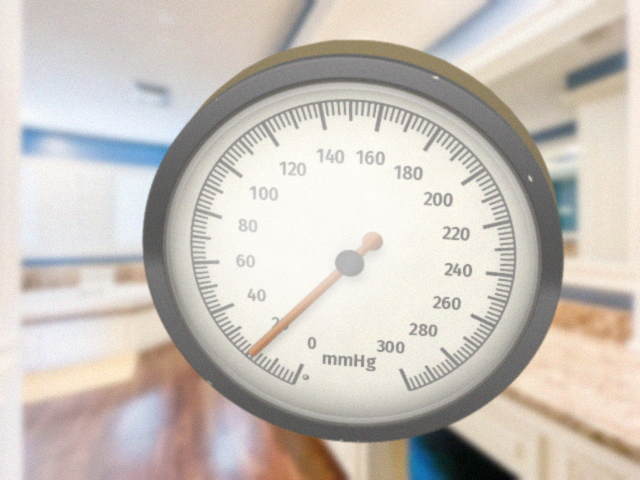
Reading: 20 mmHg
